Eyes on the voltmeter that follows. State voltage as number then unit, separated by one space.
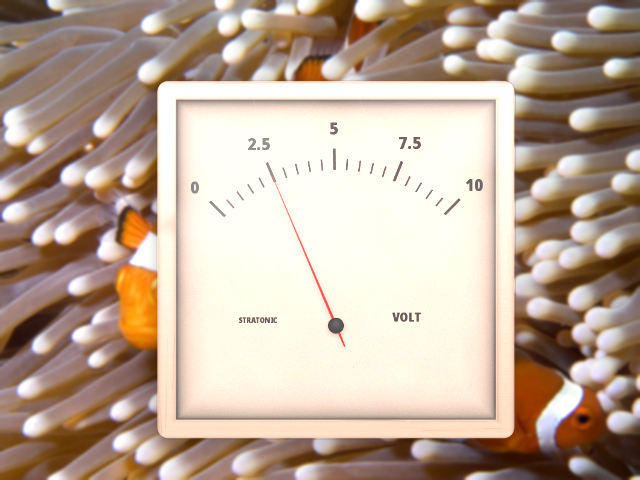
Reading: 2.5 V
